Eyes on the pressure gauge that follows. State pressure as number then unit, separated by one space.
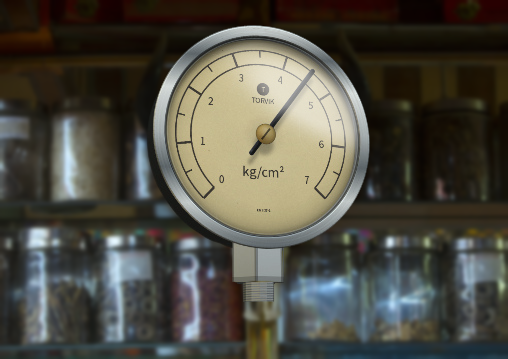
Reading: 4.5 kg/cm²
